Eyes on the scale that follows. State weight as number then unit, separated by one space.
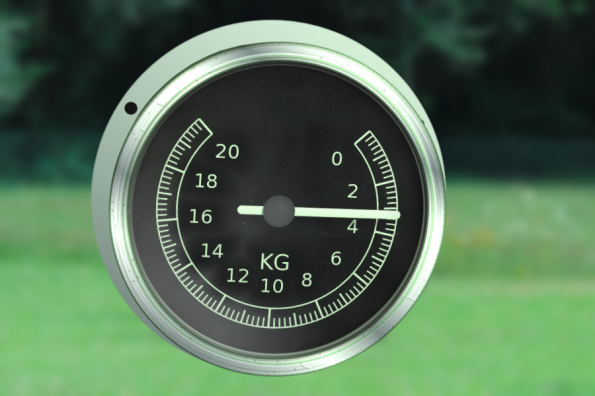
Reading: 3.2 kg
